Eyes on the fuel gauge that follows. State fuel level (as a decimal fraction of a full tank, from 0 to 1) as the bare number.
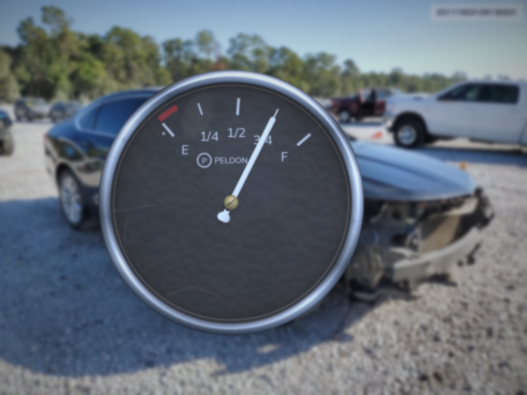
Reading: 0.75
